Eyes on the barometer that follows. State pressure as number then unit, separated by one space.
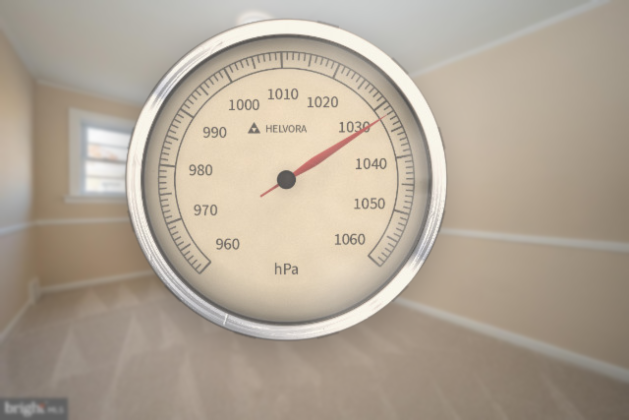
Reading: 1032 hPa
